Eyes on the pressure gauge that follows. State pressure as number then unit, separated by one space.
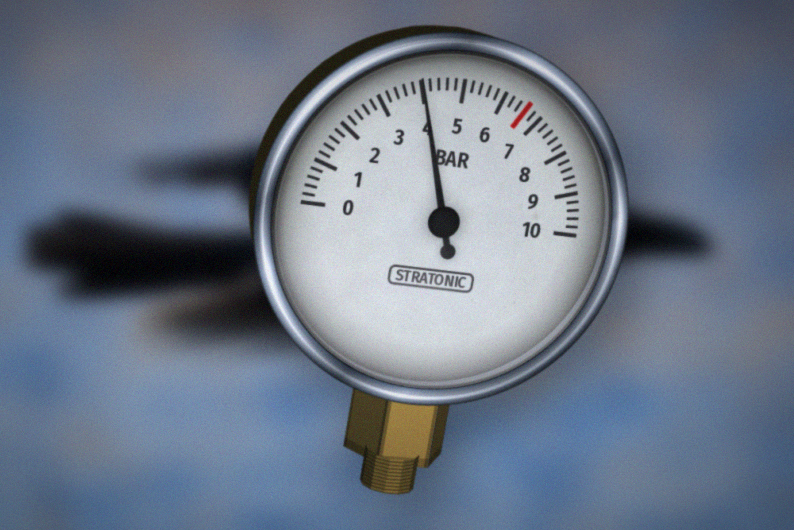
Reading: 4 bar
